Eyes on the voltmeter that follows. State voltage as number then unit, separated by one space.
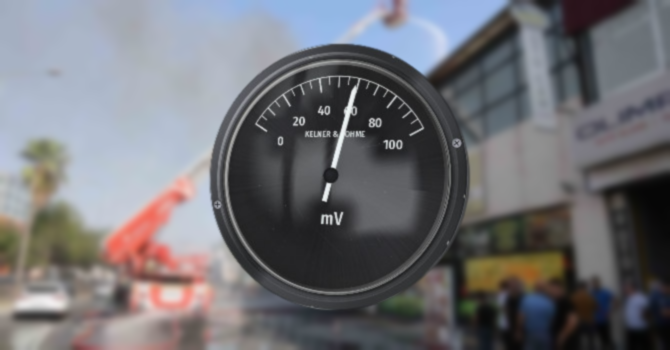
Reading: 60 mV
